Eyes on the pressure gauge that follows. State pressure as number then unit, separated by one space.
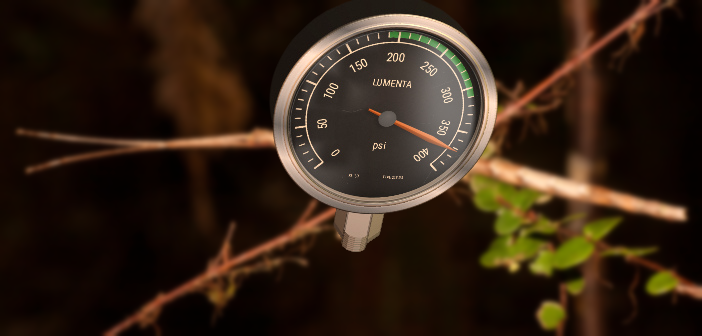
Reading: 370 psi
